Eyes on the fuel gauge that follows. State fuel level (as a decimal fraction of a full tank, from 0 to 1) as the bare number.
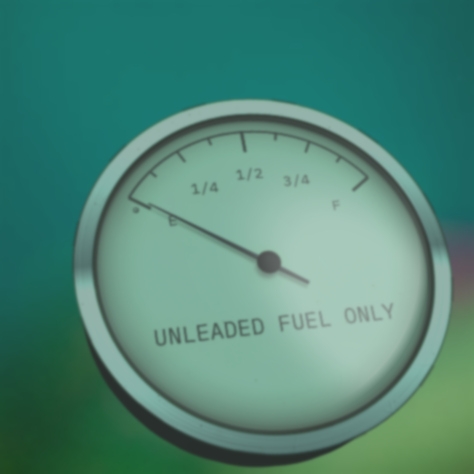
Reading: 0
